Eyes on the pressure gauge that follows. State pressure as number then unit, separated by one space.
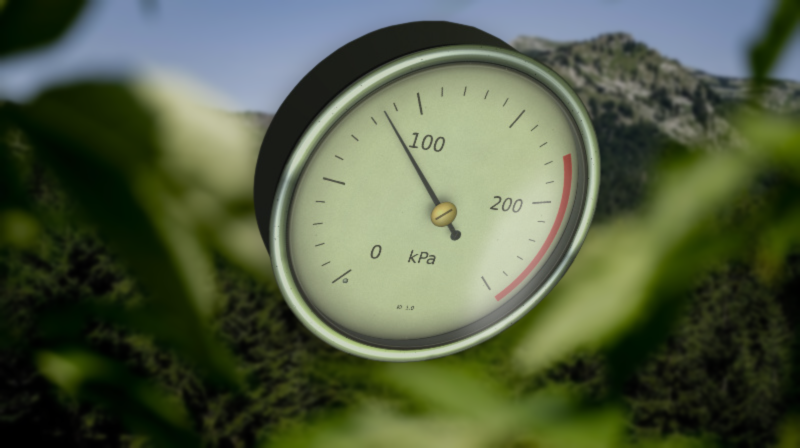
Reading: 85 kPa
